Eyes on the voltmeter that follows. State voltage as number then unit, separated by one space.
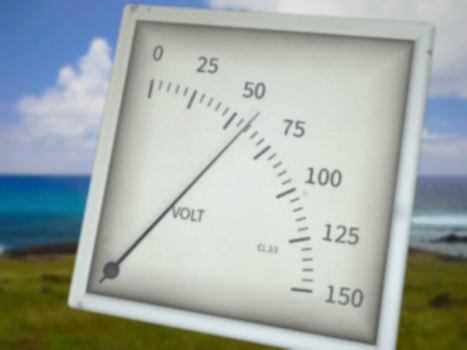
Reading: 60 V
